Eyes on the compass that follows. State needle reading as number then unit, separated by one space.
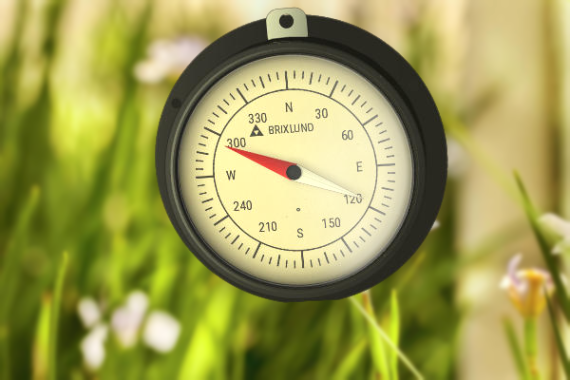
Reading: 295 °
